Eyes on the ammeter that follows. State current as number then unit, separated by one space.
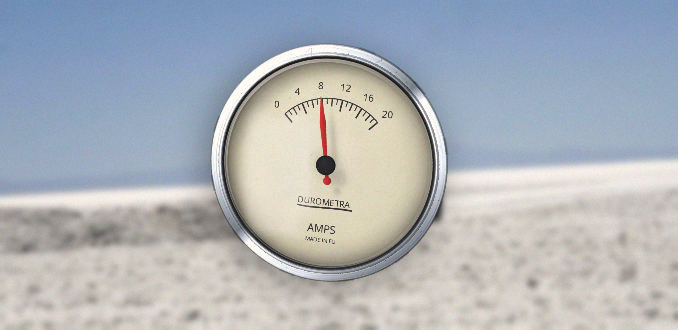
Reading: 8 A
